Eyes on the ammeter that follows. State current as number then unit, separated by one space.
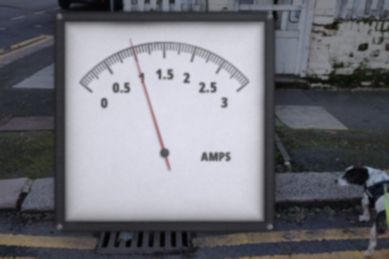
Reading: 1 A
